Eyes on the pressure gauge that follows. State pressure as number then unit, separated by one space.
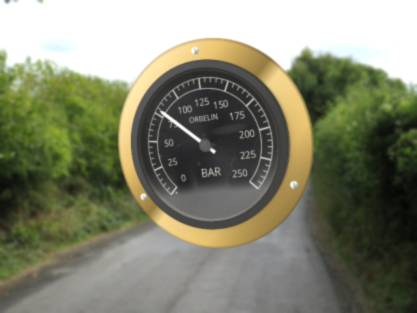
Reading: 80 bar
